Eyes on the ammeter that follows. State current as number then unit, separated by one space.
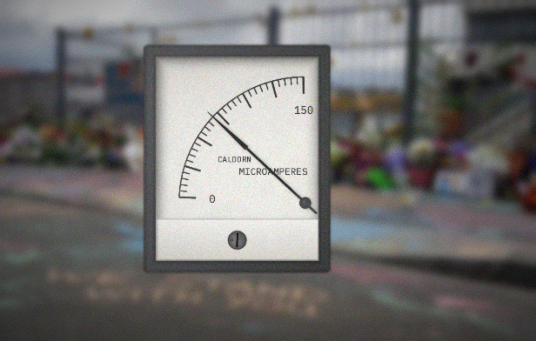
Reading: 70 µA
